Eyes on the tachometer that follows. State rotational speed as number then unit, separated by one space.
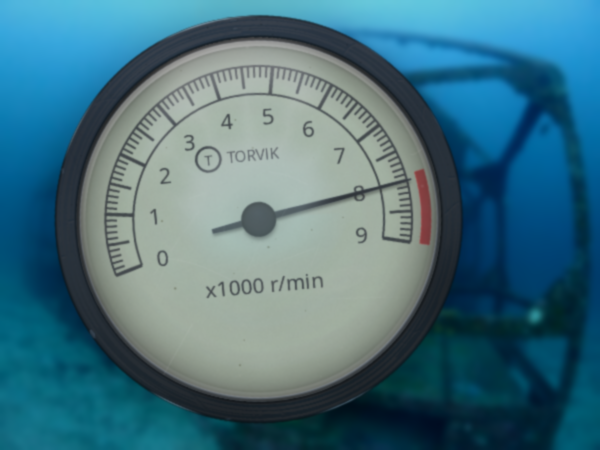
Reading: 8000 rpm
